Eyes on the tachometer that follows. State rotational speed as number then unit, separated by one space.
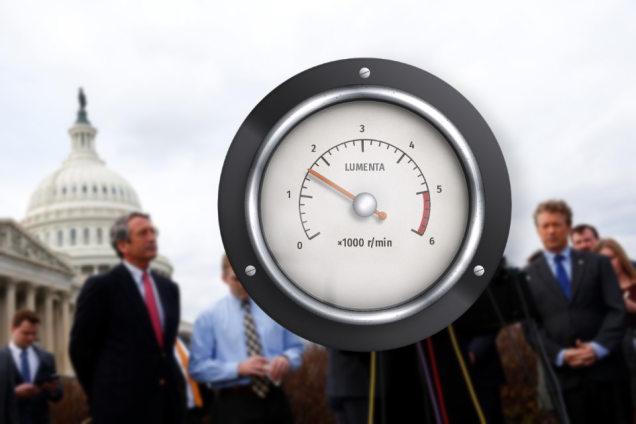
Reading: 1600 rpm
